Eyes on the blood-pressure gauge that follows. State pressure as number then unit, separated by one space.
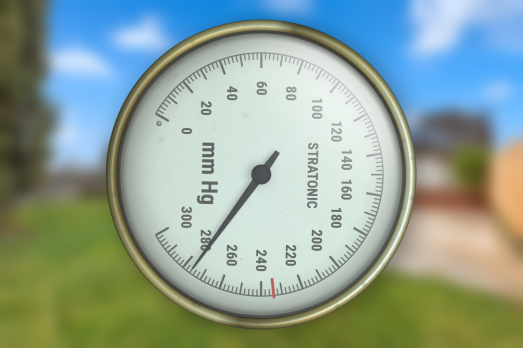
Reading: 276 mmHg
